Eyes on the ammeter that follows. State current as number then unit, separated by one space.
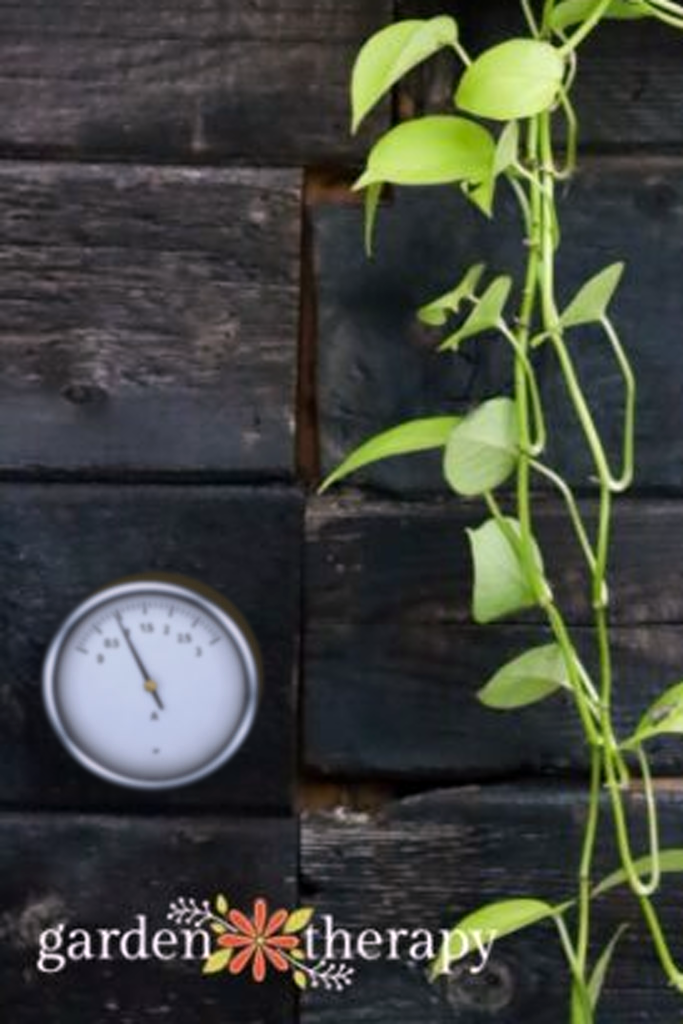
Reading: 1 A
